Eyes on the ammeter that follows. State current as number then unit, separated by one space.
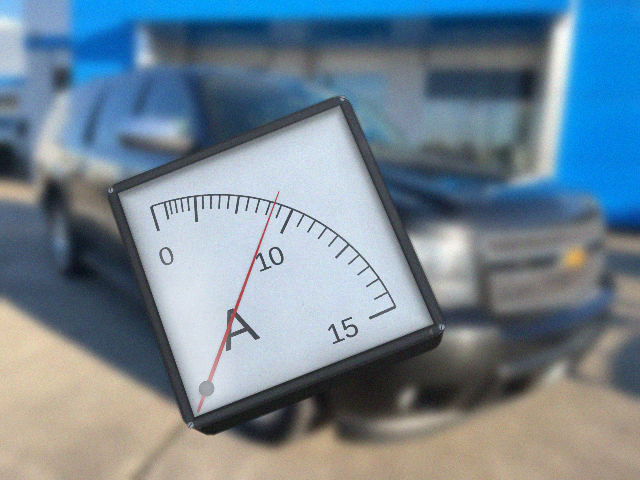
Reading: 9.25 A
